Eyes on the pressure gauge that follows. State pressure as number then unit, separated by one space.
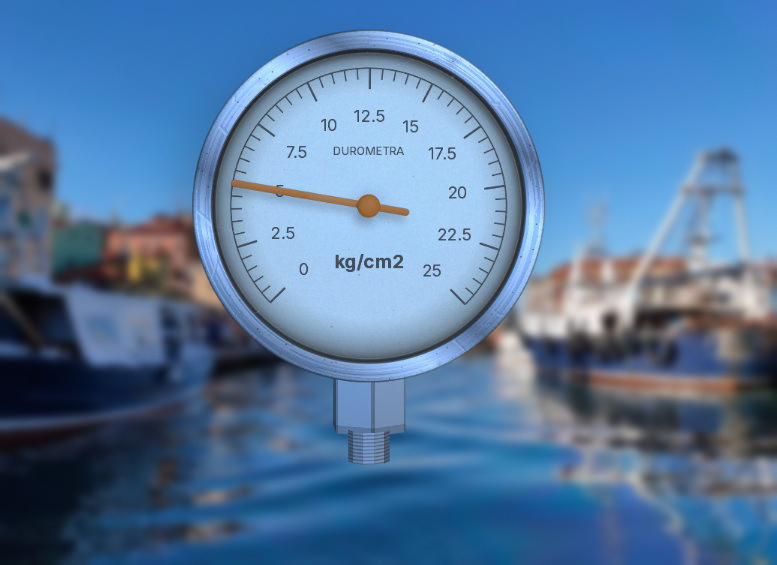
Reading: 5 kg/cm²
